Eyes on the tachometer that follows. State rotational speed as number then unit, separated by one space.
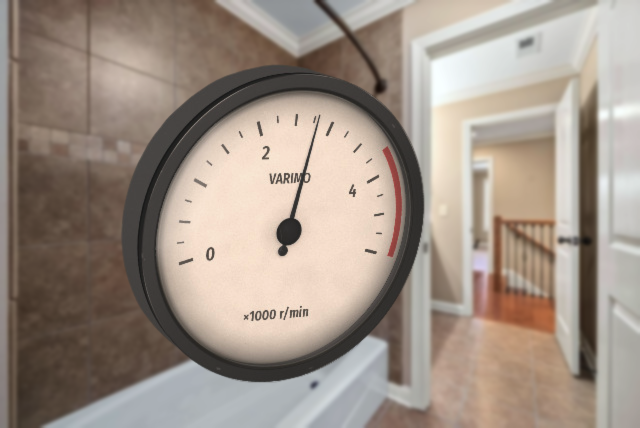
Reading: 2750 rpm
